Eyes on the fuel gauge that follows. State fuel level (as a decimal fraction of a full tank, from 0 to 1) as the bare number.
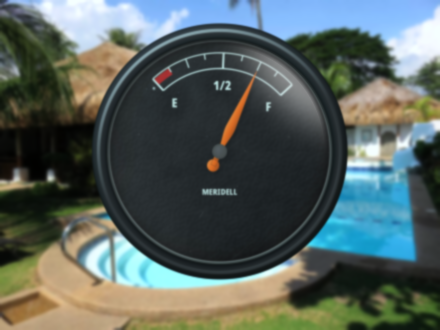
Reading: 0.75
